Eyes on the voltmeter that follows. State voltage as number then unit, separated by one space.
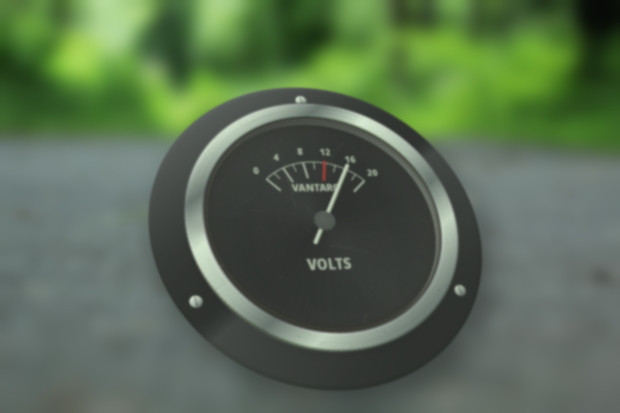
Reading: 16 V
